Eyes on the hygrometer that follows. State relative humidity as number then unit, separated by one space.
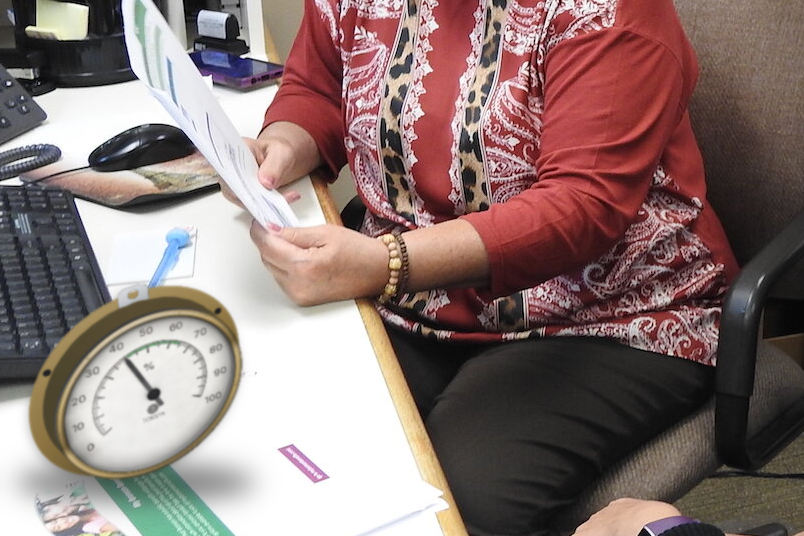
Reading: 40 %
